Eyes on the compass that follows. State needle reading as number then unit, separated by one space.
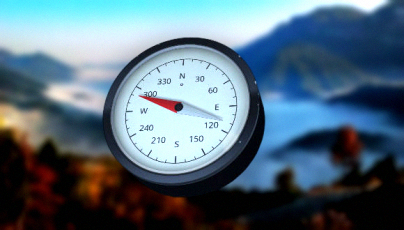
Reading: 290 °
